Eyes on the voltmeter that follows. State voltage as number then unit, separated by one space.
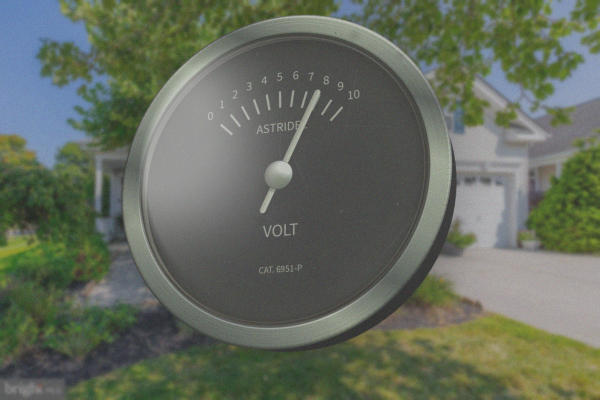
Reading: 8 V
